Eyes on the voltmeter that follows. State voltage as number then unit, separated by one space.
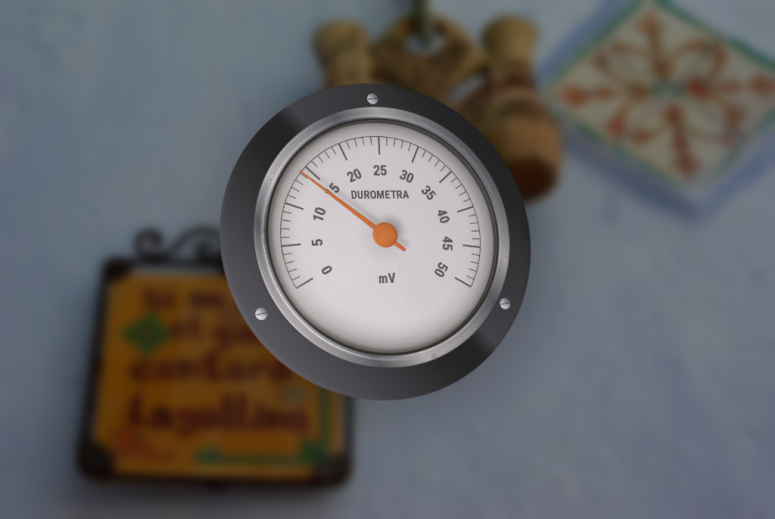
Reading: 14 mV
